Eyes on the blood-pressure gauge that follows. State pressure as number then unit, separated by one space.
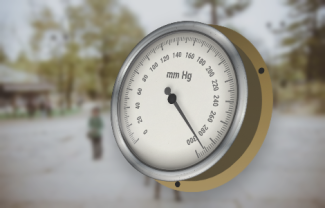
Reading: 290 mmHg
